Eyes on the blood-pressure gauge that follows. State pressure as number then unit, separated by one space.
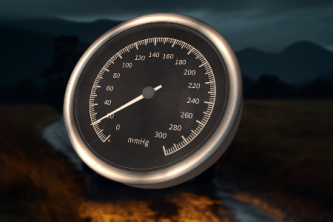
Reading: 20 mmHg
